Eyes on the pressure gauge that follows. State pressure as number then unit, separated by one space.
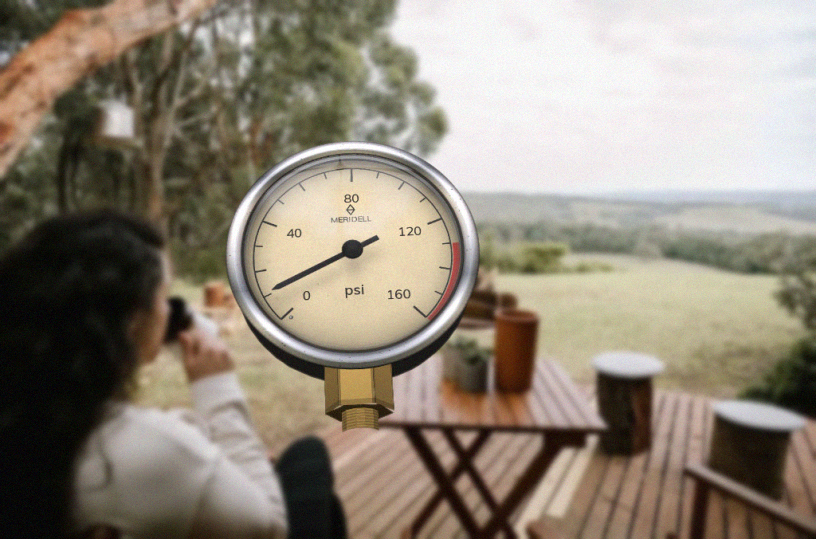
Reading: 10 psi
